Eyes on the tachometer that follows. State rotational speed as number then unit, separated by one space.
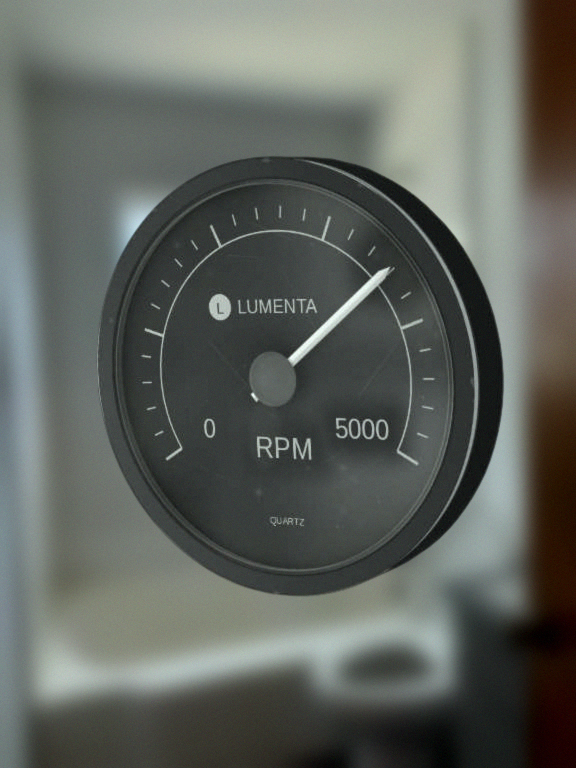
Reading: 3600 rpm
